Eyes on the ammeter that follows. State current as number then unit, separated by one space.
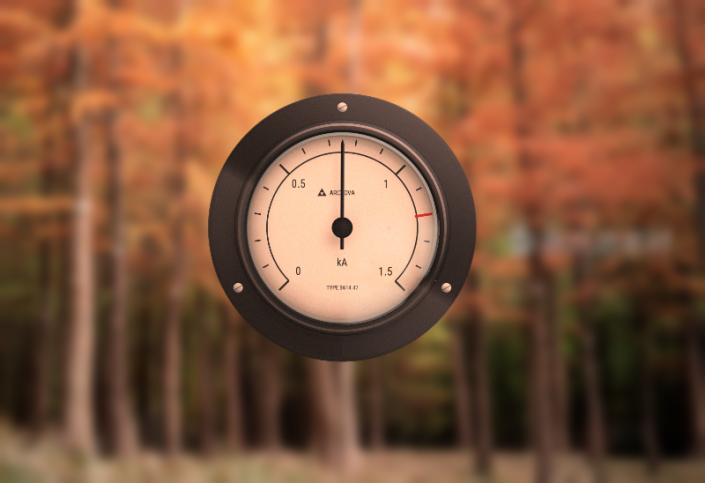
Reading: 0.75 kA
